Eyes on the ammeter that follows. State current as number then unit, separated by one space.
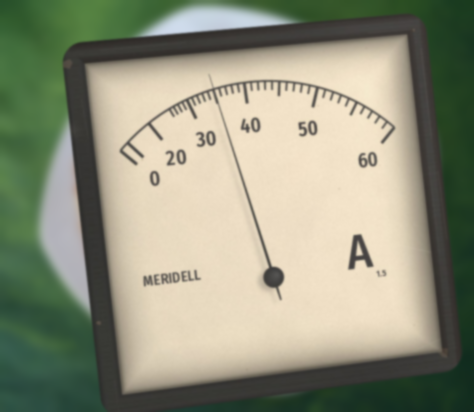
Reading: 35 A
